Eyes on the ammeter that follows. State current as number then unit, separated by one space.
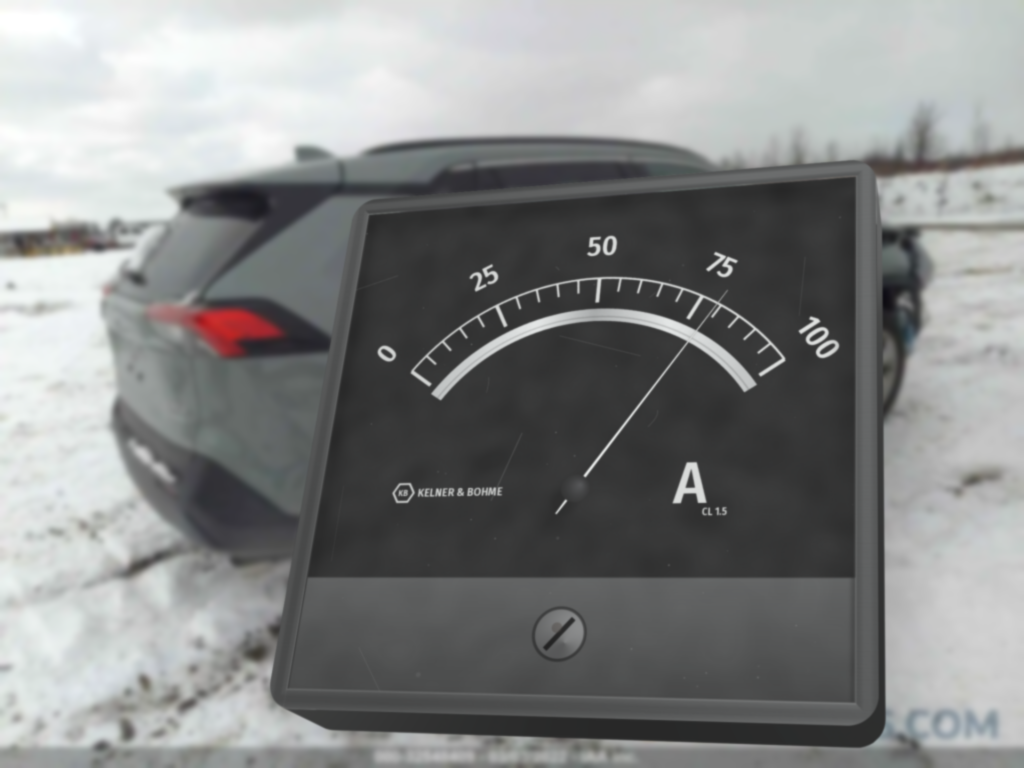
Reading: 80 A
